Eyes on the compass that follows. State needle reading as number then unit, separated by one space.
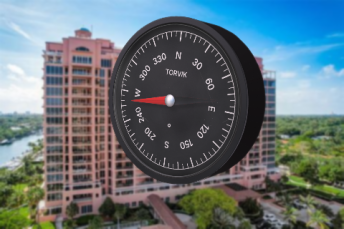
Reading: 260 °
